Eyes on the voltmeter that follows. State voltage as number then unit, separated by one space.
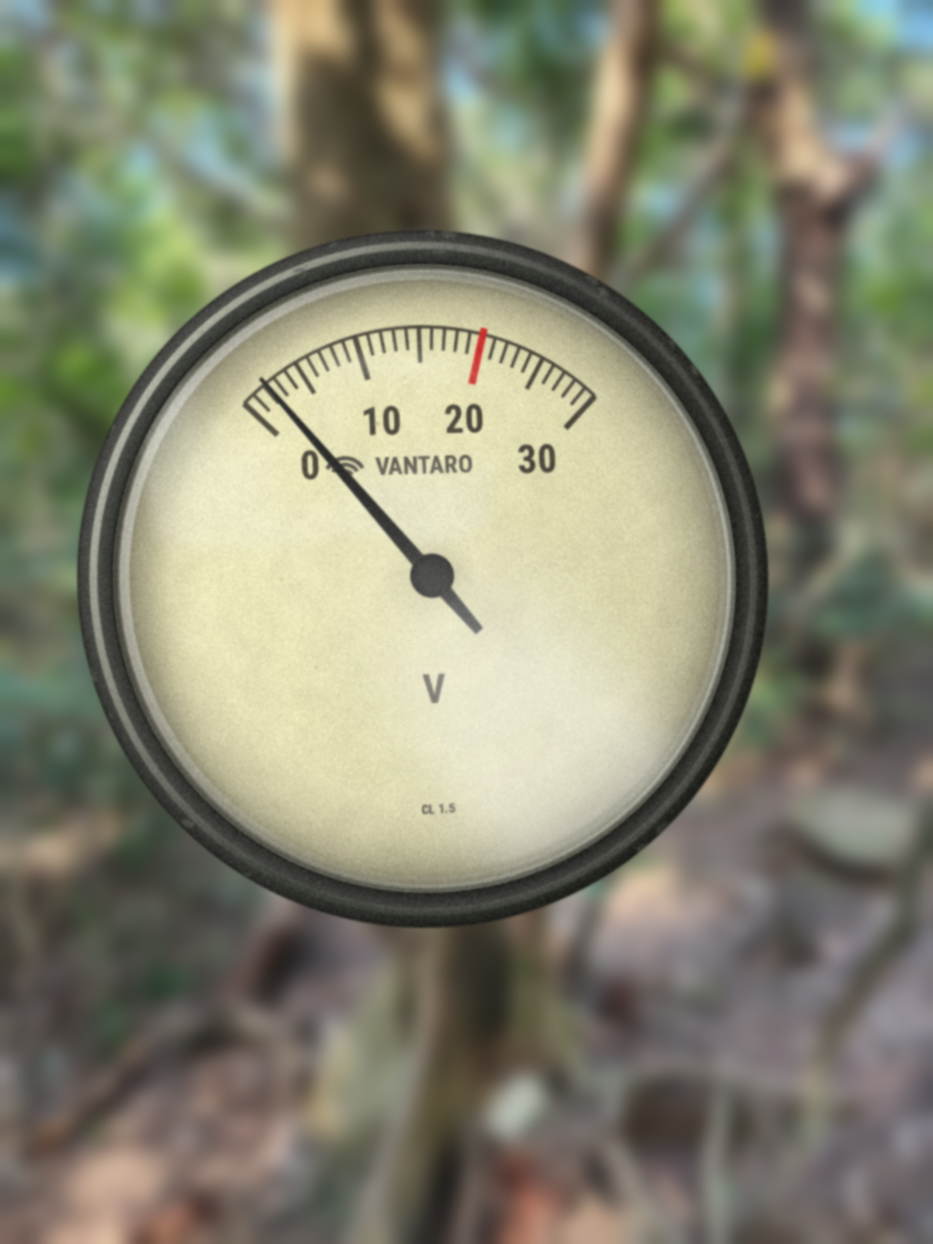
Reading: 2 V
